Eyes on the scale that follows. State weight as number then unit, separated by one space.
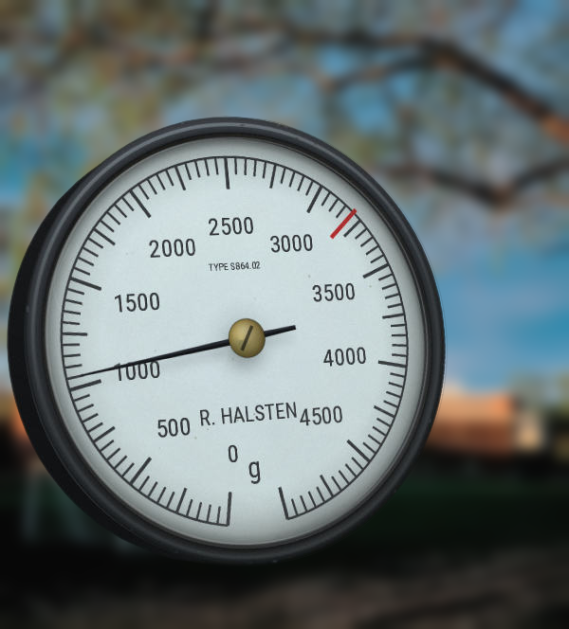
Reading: 1050 g
